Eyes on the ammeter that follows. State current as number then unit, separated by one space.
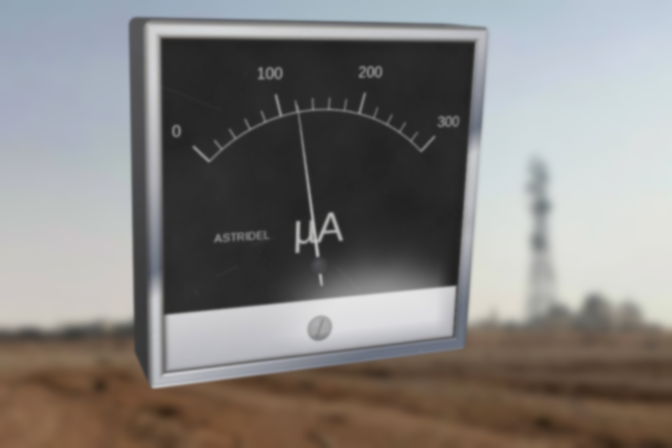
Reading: 120 µA
